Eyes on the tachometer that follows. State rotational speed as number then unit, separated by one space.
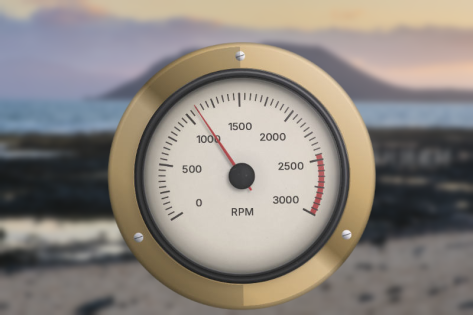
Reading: 1100 rpm
